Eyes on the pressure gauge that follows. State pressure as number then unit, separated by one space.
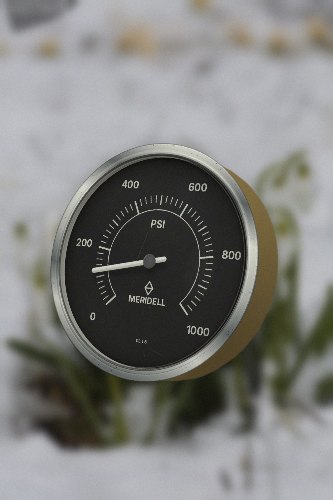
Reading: 120 psi
